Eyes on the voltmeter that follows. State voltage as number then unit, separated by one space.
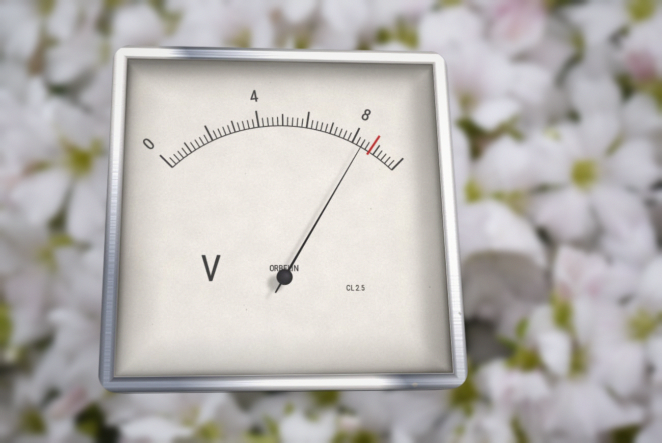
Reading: 8.4 V
